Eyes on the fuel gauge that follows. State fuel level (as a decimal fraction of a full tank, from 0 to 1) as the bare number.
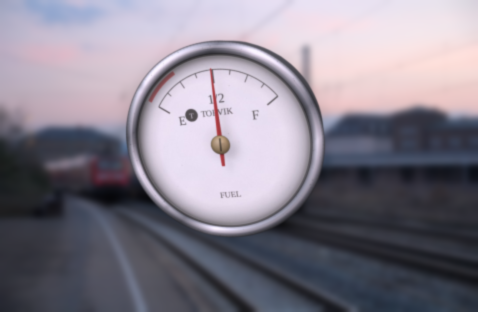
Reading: 0.5
